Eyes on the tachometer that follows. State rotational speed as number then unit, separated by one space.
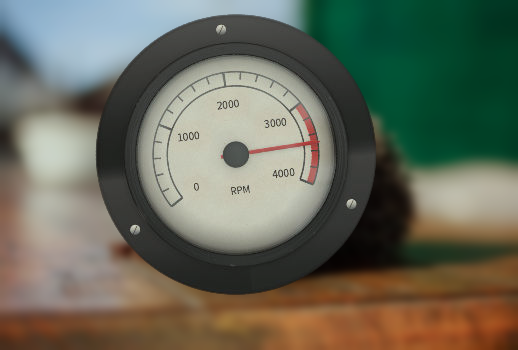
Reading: 3500 rpm
